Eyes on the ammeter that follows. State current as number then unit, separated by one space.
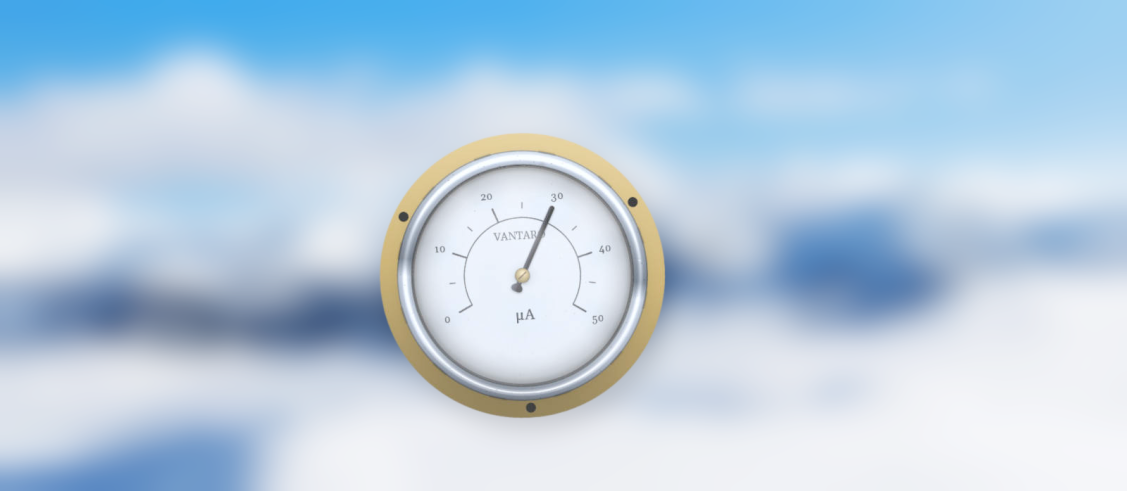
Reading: 30 µA
